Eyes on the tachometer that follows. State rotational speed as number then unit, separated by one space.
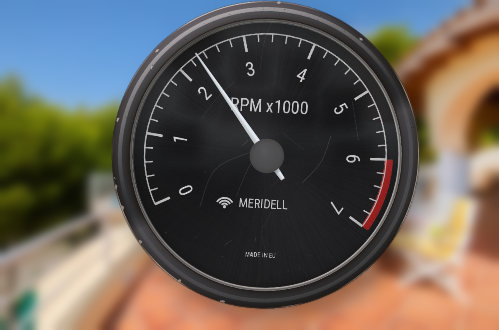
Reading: 2300 rpm
